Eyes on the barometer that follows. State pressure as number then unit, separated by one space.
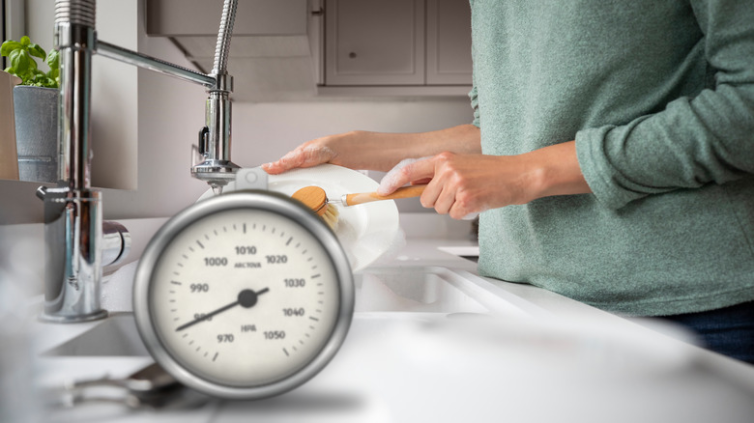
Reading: 980 hPa
